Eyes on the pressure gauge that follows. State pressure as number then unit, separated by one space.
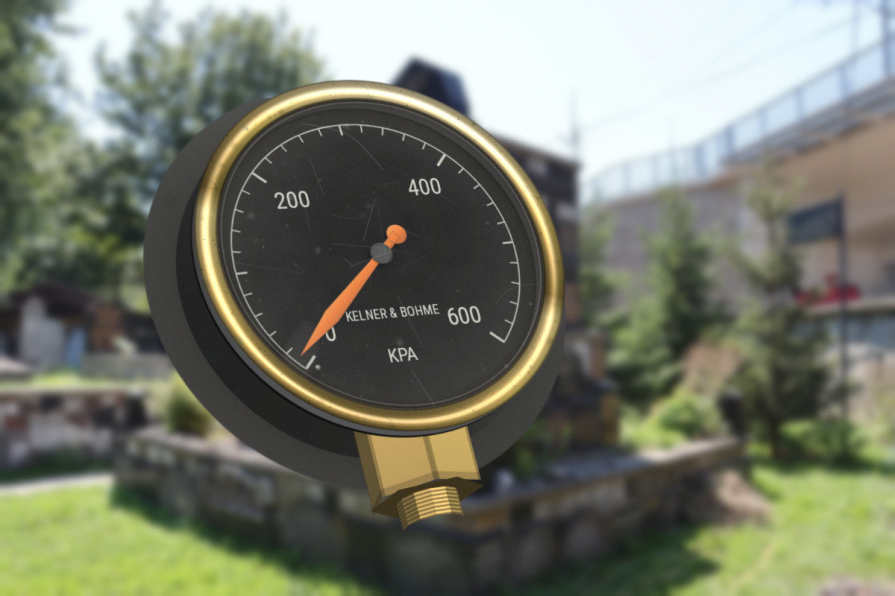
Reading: 10 kPa
